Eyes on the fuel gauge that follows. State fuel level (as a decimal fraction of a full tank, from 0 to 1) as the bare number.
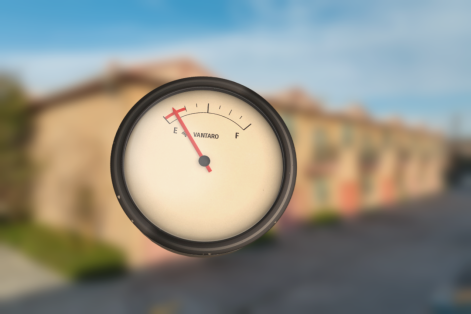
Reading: 0.125
